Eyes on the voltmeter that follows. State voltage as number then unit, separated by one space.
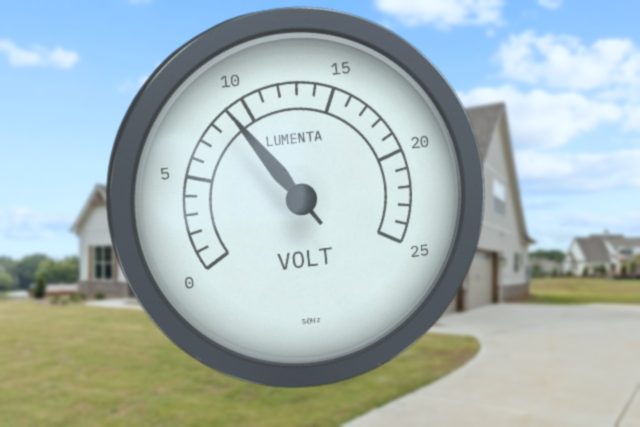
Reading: 9 V
